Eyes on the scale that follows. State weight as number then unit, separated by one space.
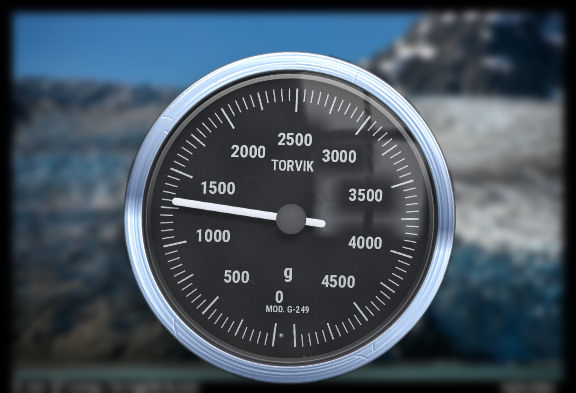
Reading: 1300 g
